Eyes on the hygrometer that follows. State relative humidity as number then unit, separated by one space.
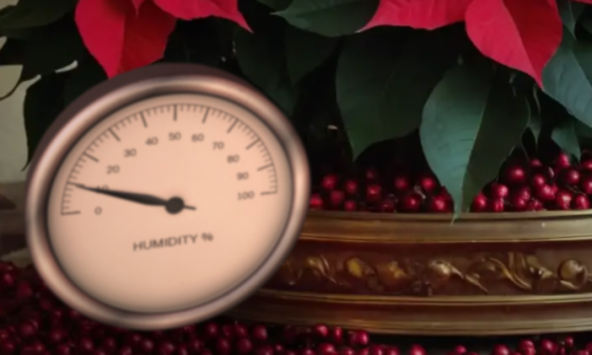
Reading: 10 %
